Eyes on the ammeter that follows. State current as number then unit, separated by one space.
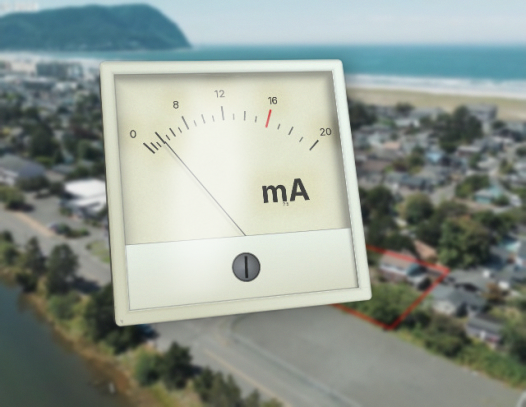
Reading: 4 mA
